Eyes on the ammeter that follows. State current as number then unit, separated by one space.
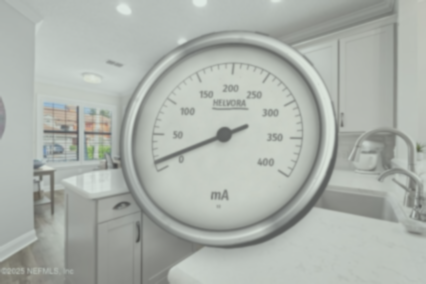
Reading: 10 mA
